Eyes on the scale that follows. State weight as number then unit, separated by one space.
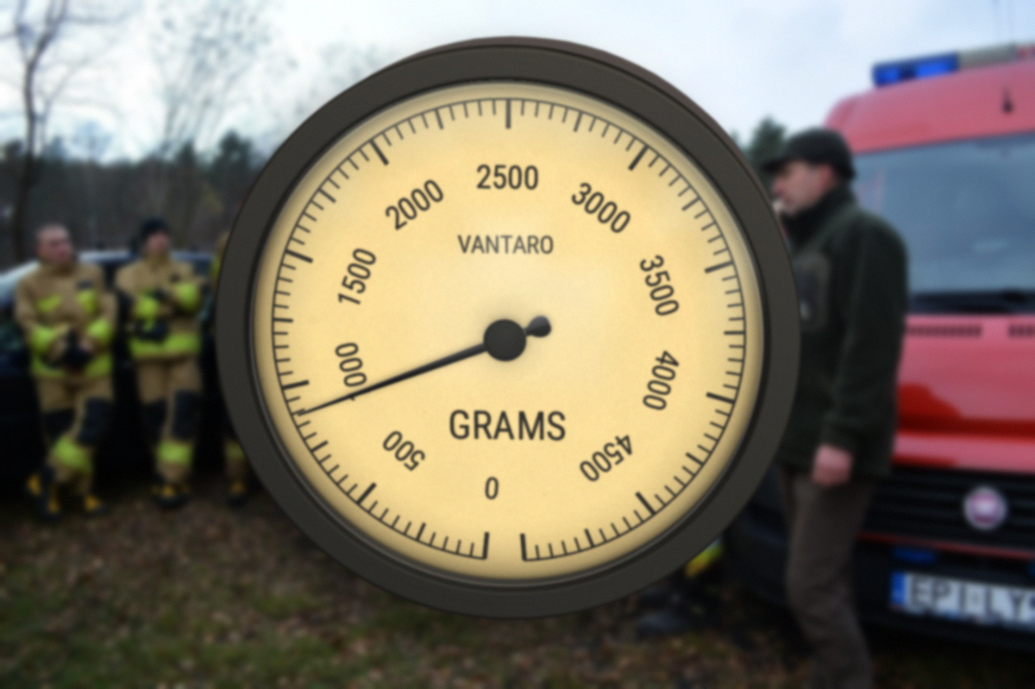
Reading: 900 g
